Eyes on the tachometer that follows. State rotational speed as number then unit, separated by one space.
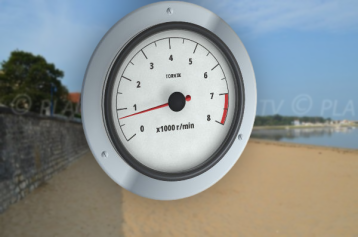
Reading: 750 rpm
